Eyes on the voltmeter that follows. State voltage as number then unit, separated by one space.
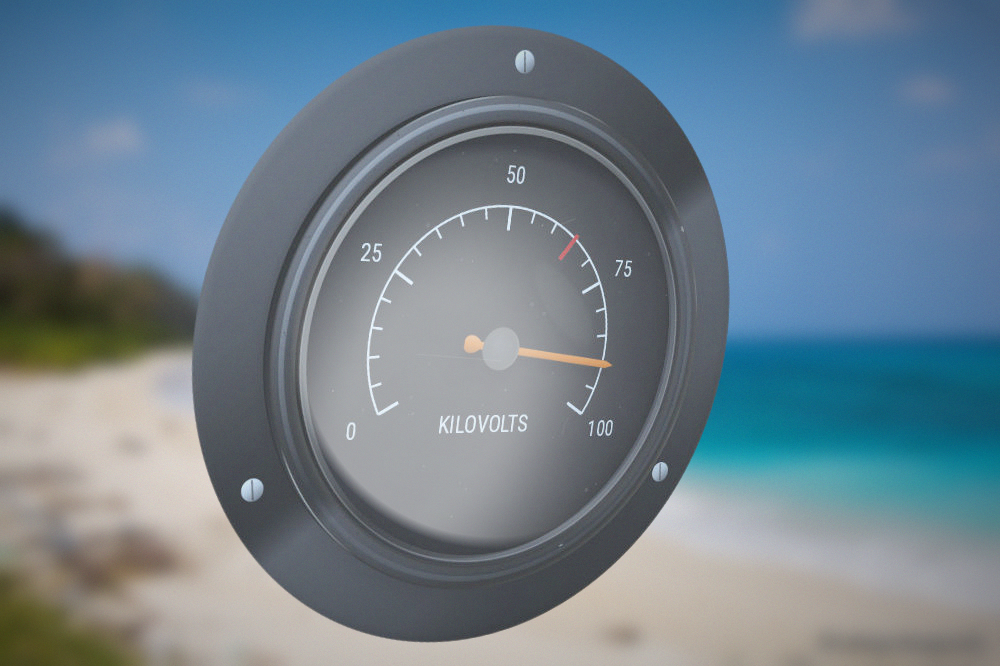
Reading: 90 kV
